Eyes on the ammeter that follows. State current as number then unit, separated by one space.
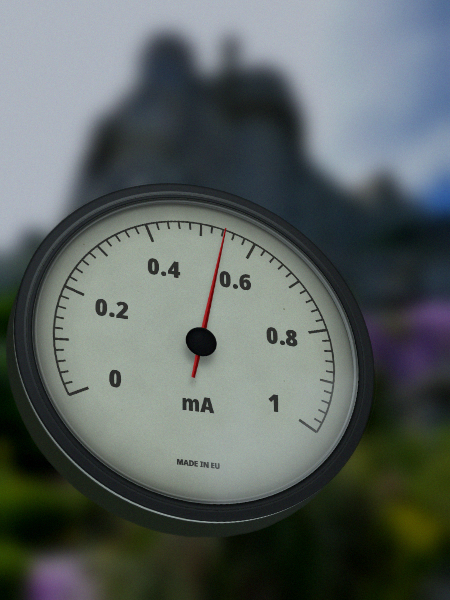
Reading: 0.54 mA
